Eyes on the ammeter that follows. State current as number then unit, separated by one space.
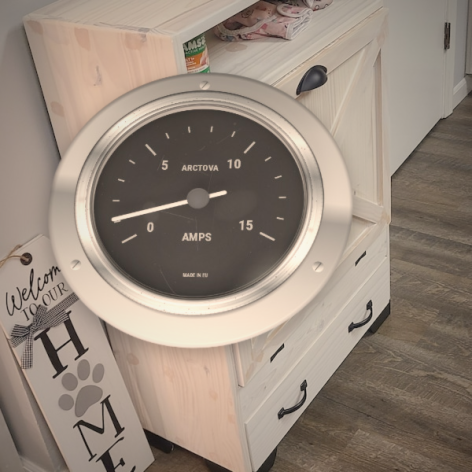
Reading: 1 A
